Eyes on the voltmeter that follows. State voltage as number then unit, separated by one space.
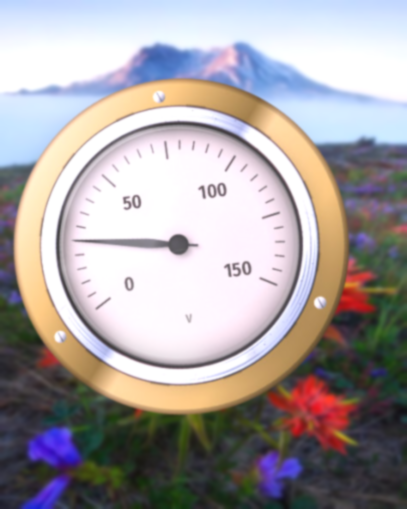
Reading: 25 V
